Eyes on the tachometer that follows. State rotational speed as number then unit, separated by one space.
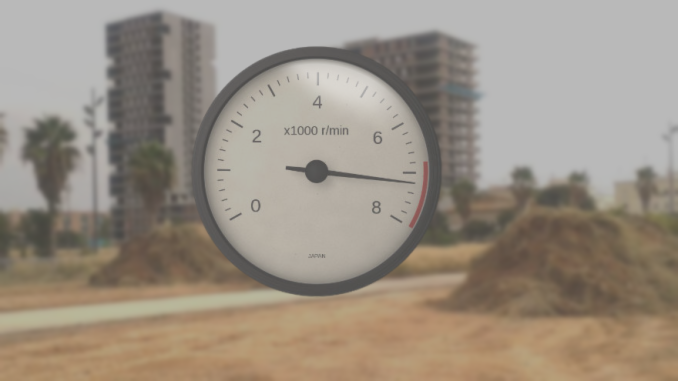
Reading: 7200 rpm
